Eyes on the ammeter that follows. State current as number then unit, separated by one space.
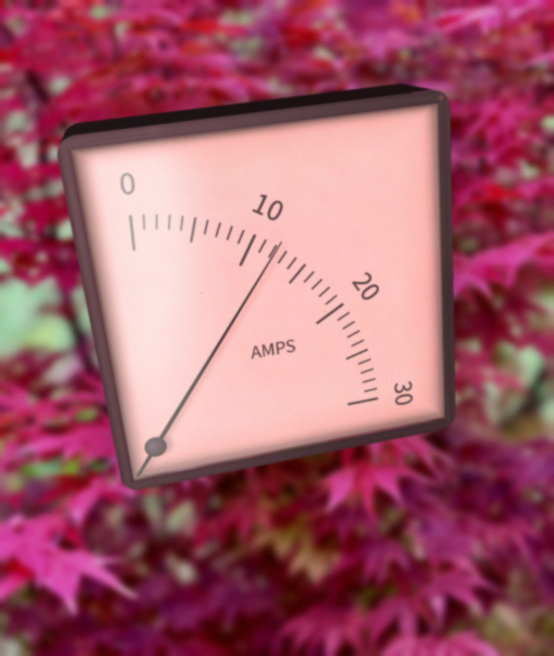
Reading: 12 A
